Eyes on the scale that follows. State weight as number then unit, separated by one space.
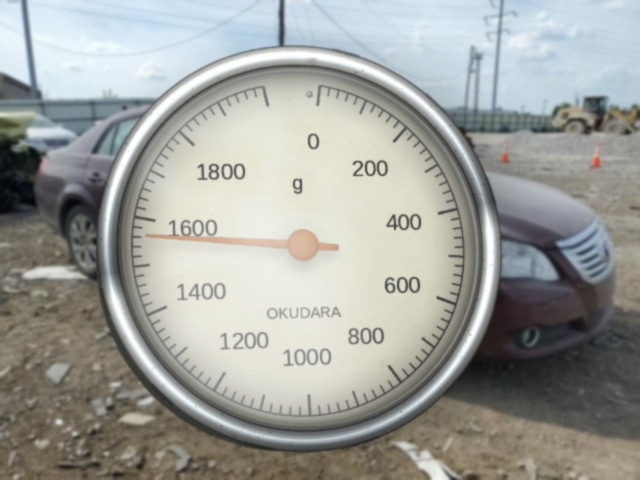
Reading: 1560 g
